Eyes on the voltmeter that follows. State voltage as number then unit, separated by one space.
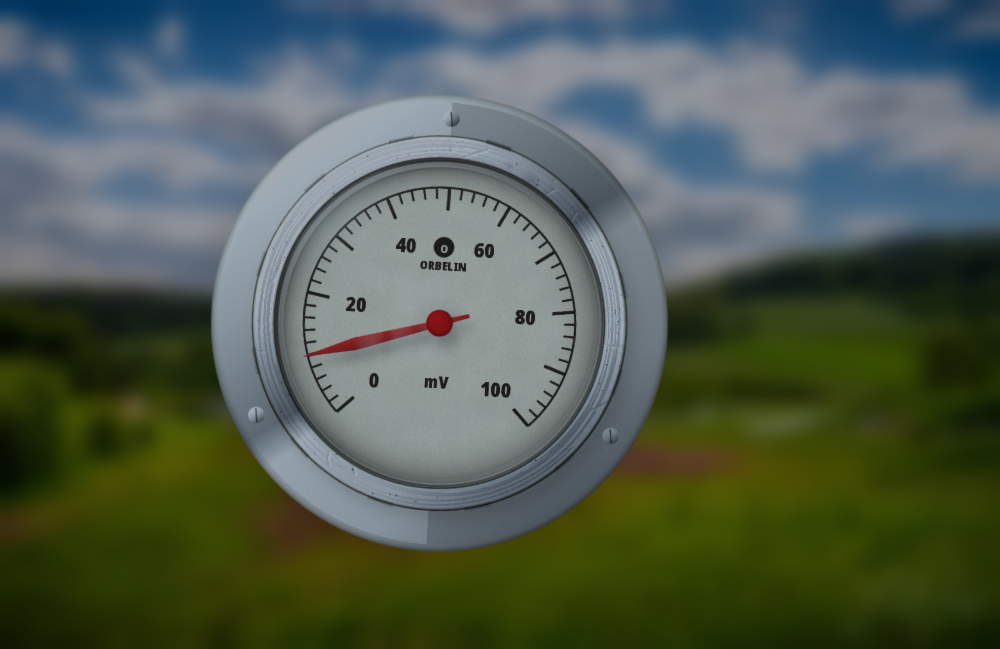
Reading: 10 mV
